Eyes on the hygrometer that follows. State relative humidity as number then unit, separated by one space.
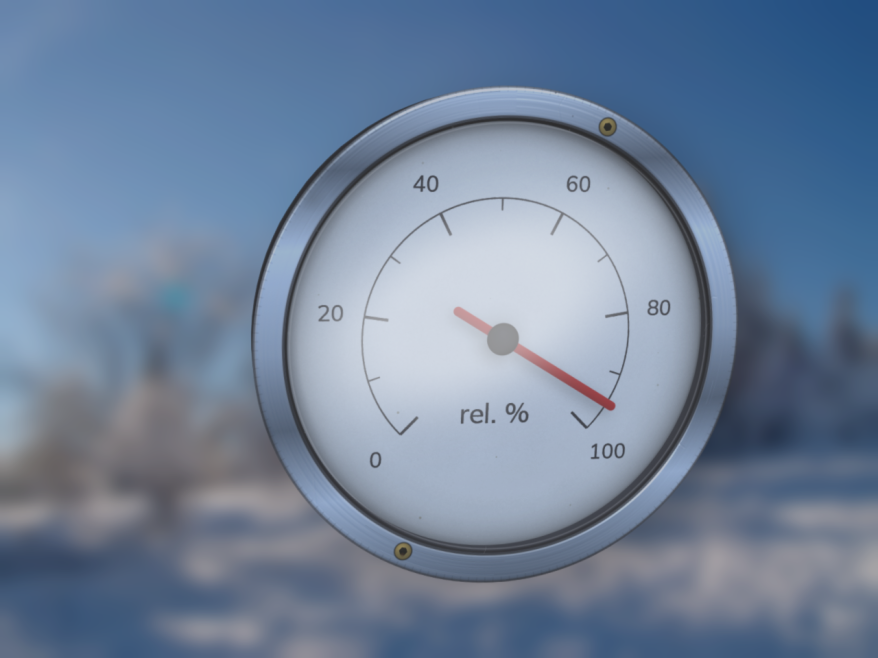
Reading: 95 %
